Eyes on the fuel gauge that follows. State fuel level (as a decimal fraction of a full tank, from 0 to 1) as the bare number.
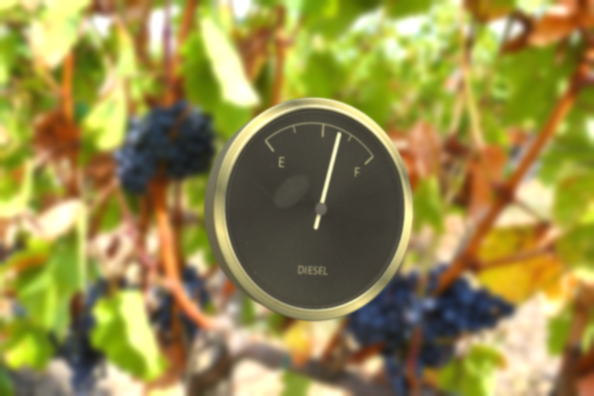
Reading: 0.625
